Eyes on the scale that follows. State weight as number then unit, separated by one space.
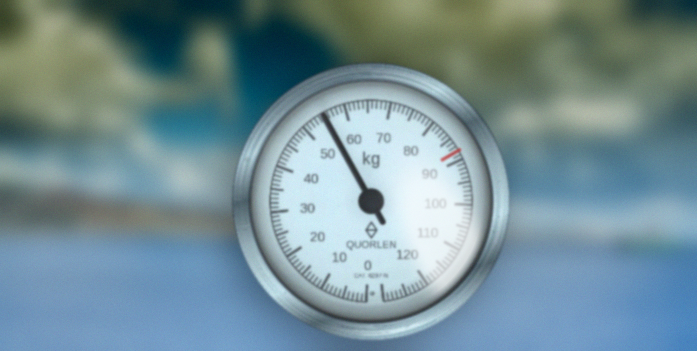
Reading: 55 kg
